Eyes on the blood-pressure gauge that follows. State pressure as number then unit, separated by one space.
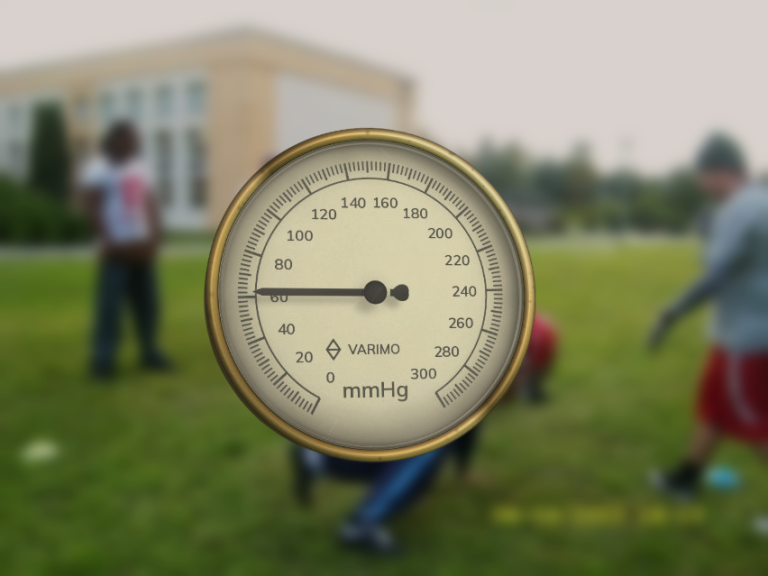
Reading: 62 mmHg
